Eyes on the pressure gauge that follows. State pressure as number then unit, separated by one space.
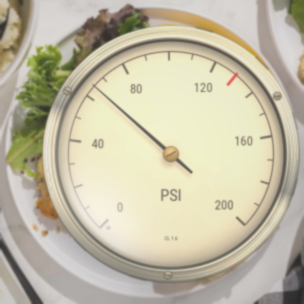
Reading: 65 psi
